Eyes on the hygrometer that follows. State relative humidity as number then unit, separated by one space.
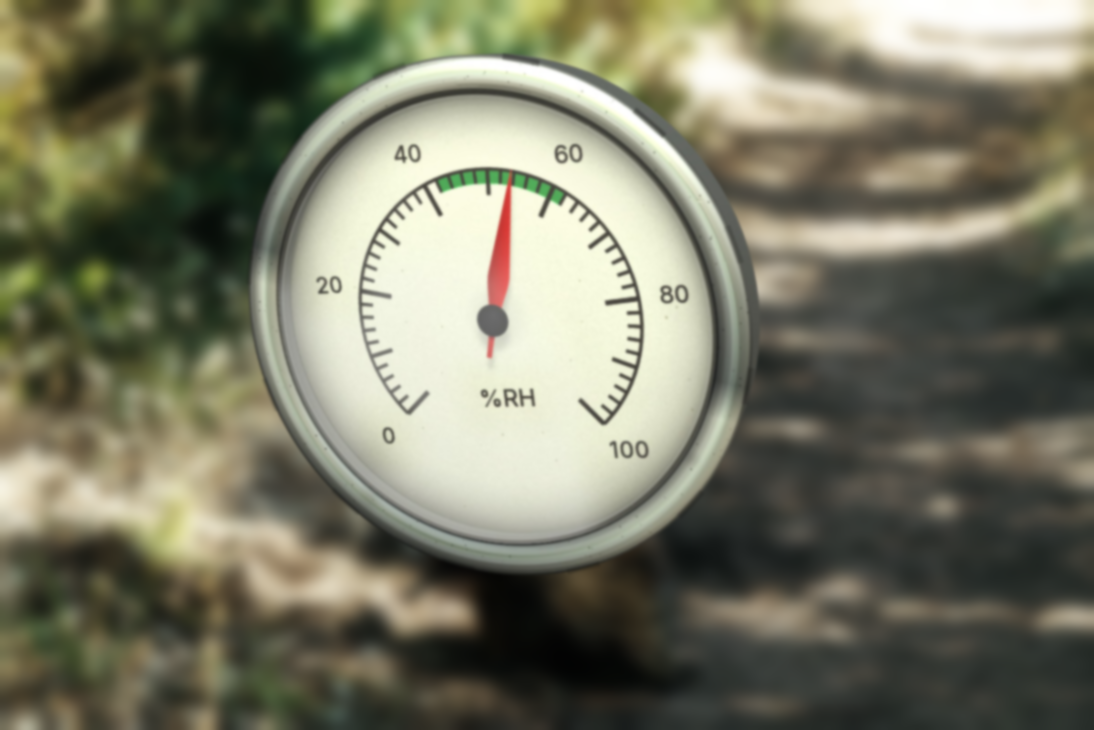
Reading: 54 %
